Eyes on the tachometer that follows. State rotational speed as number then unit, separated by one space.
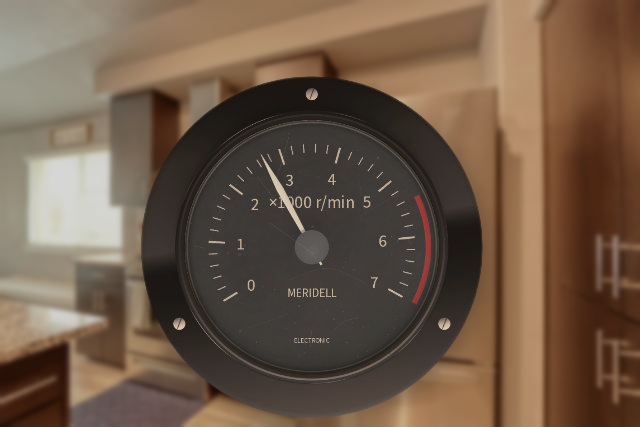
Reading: 2700 rpm
